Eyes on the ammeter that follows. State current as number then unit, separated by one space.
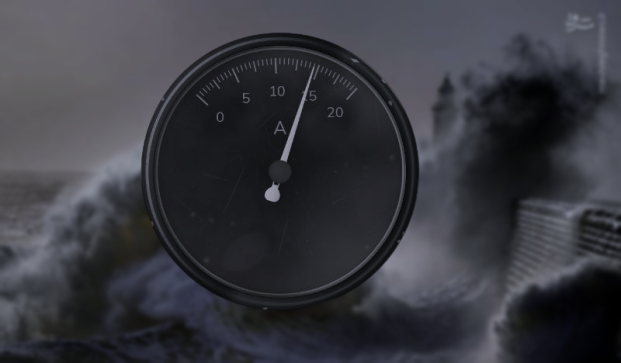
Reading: 14.5 A
